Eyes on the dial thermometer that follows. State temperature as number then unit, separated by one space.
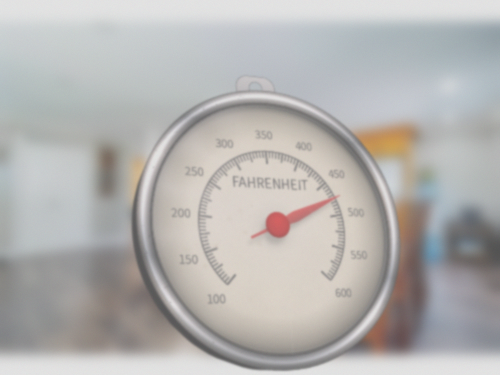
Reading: 475 °F
